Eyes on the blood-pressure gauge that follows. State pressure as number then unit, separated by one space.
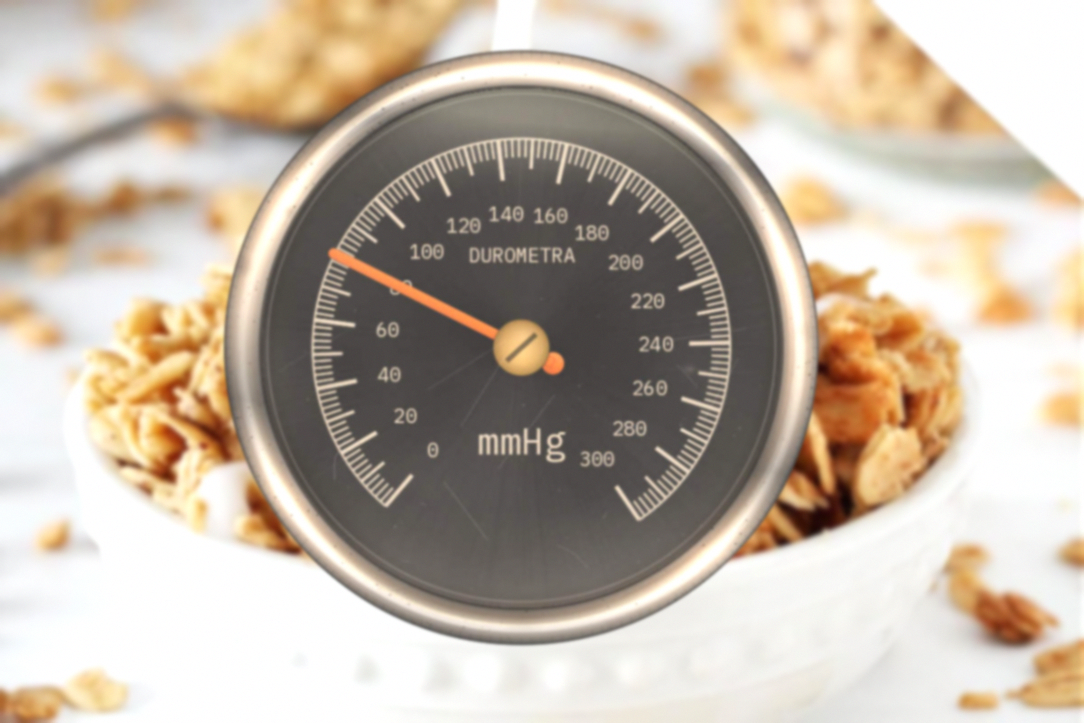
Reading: 80 mmHg
